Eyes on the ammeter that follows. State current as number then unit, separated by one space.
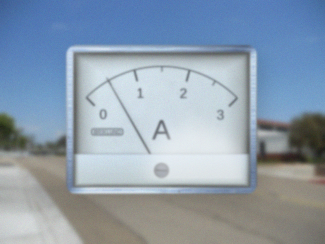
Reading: 0.5 A
